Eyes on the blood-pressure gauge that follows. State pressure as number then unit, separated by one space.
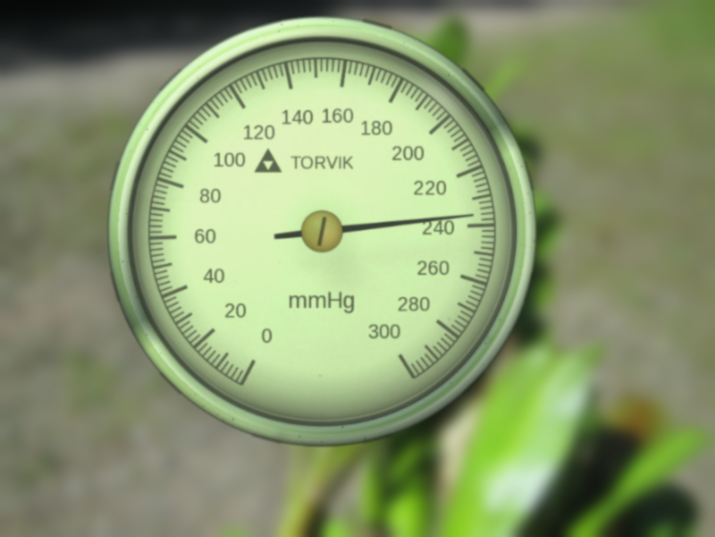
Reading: 236 mmHg
